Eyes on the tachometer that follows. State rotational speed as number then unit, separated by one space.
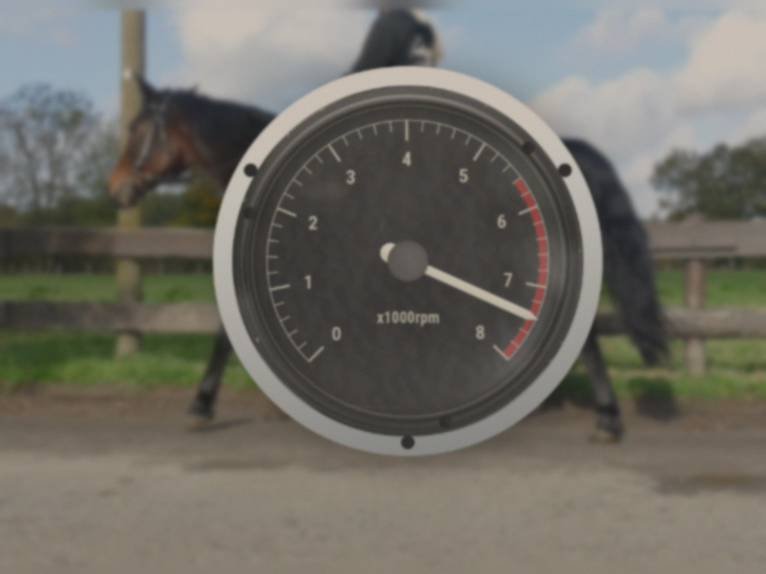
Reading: 7400 rpm
